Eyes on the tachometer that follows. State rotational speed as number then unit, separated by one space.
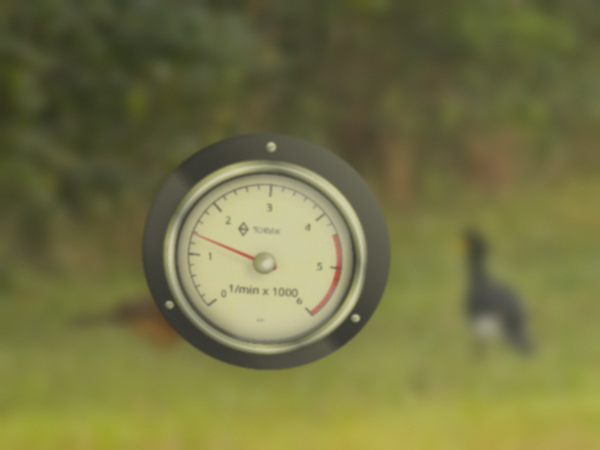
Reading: 1400 rpm
